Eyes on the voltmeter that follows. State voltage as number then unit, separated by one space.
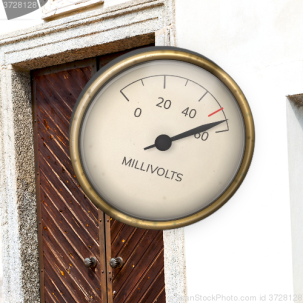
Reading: 55 mV
